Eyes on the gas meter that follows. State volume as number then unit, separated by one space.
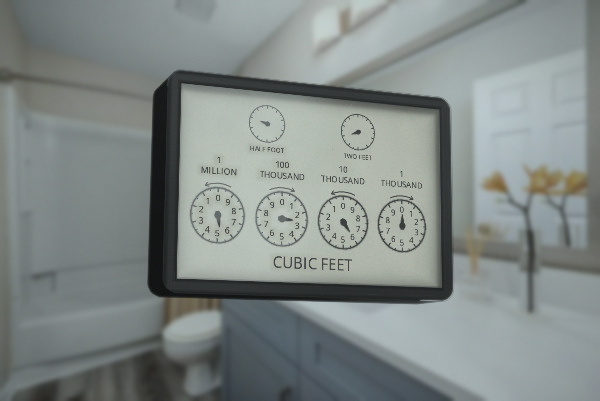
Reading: 526000 ft³
